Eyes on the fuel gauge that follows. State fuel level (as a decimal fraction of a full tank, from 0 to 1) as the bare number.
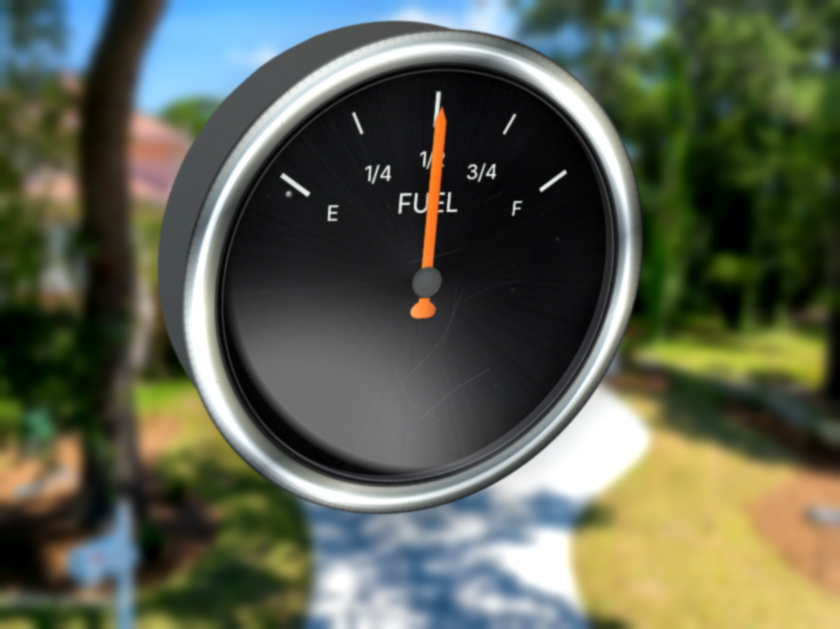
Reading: 0.5
